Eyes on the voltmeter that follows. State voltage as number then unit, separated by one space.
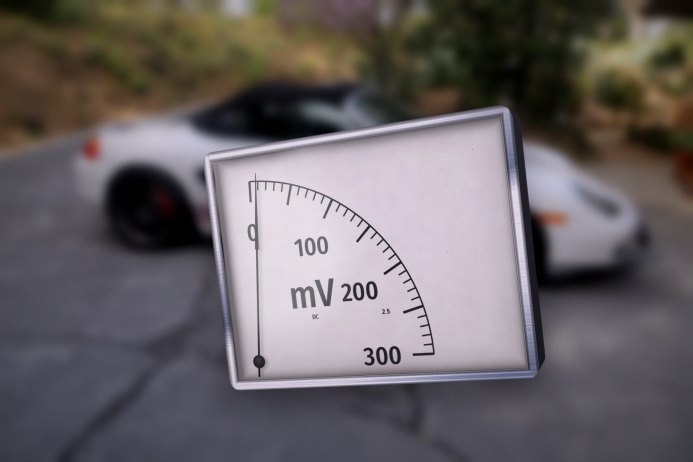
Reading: 10 mV
